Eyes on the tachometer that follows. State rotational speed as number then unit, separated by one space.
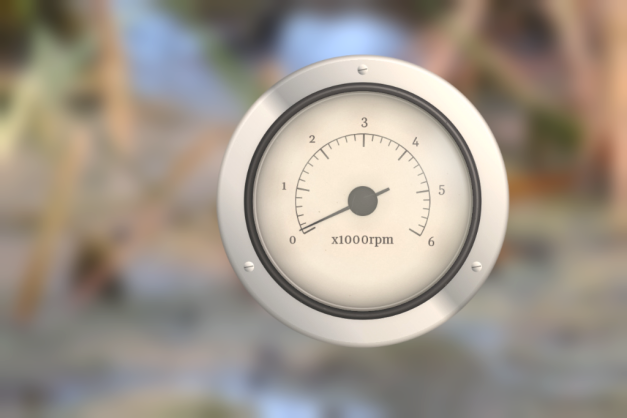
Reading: 100 rpm
